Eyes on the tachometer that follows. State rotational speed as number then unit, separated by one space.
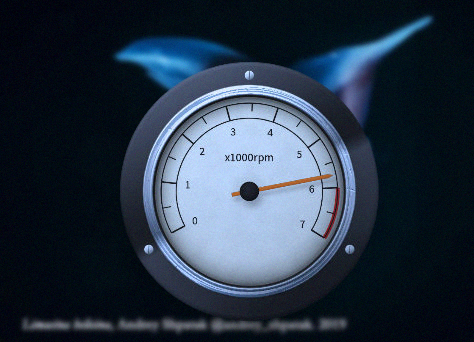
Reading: 5750 rpm
